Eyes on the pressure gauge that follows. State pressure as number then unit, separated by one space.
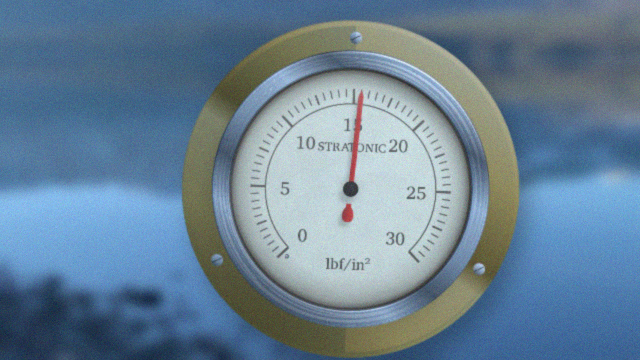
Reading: 15.5 psi
